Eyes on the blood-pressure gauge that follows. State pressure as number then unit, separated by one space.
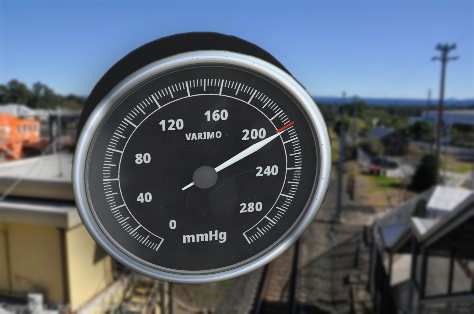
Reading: 210 mmHg
